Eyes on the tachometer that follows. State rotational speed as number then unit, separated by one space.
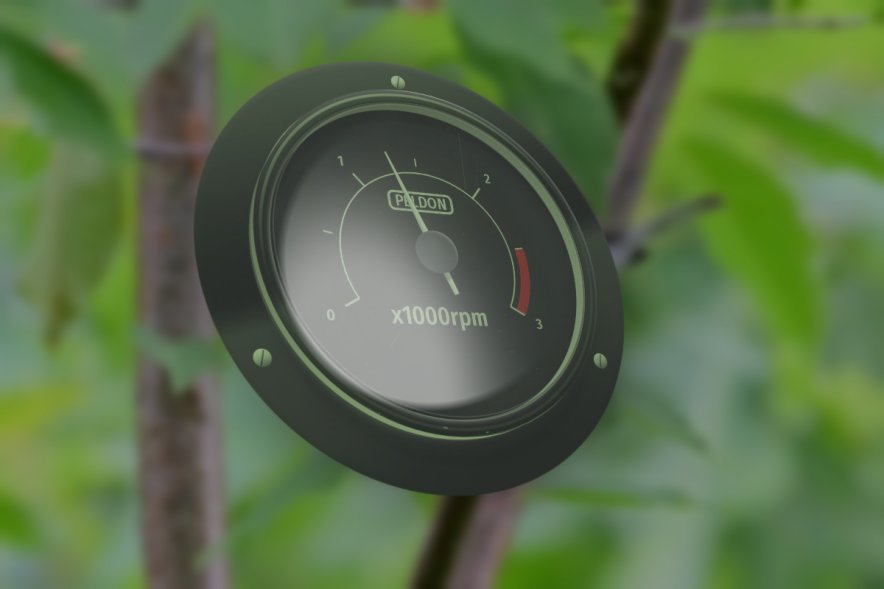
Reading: 1250 rpm
